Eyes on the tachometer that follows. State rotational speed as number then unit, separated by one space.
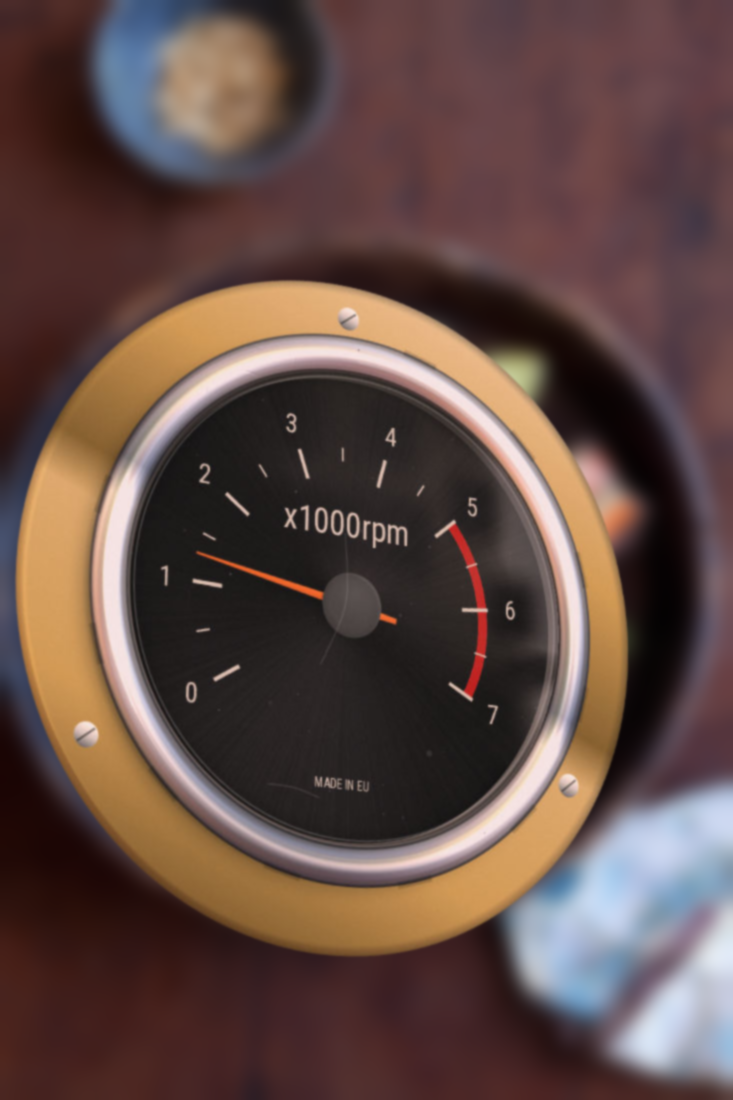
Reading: 1250 rpm
